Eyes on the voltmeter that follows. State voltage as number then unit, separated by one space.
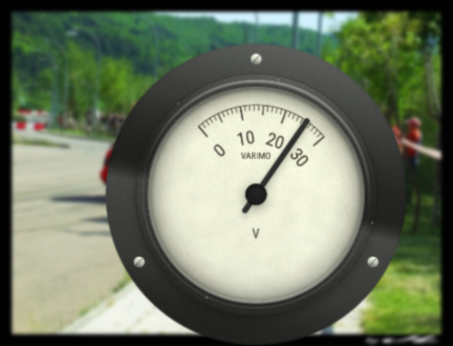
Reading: 25 V
